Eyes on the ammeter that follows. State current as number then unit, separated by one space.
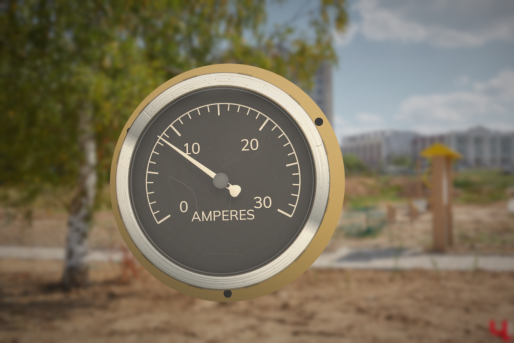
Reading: 8.5 A
